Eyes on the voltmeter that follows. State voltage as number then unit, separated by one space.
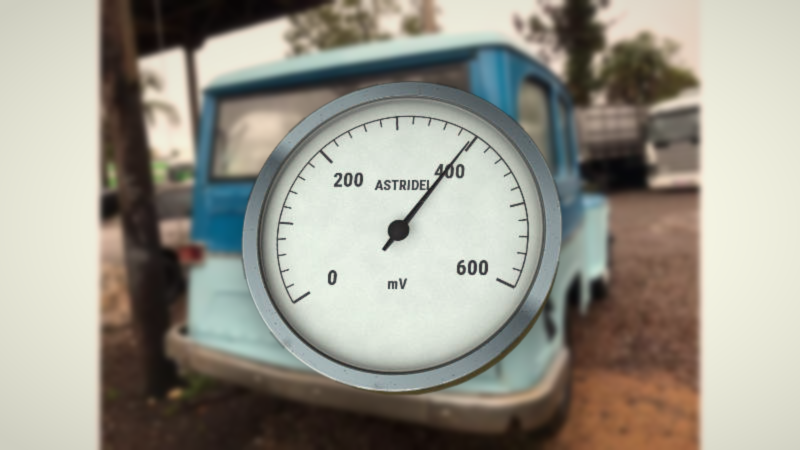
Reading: 400 mV
